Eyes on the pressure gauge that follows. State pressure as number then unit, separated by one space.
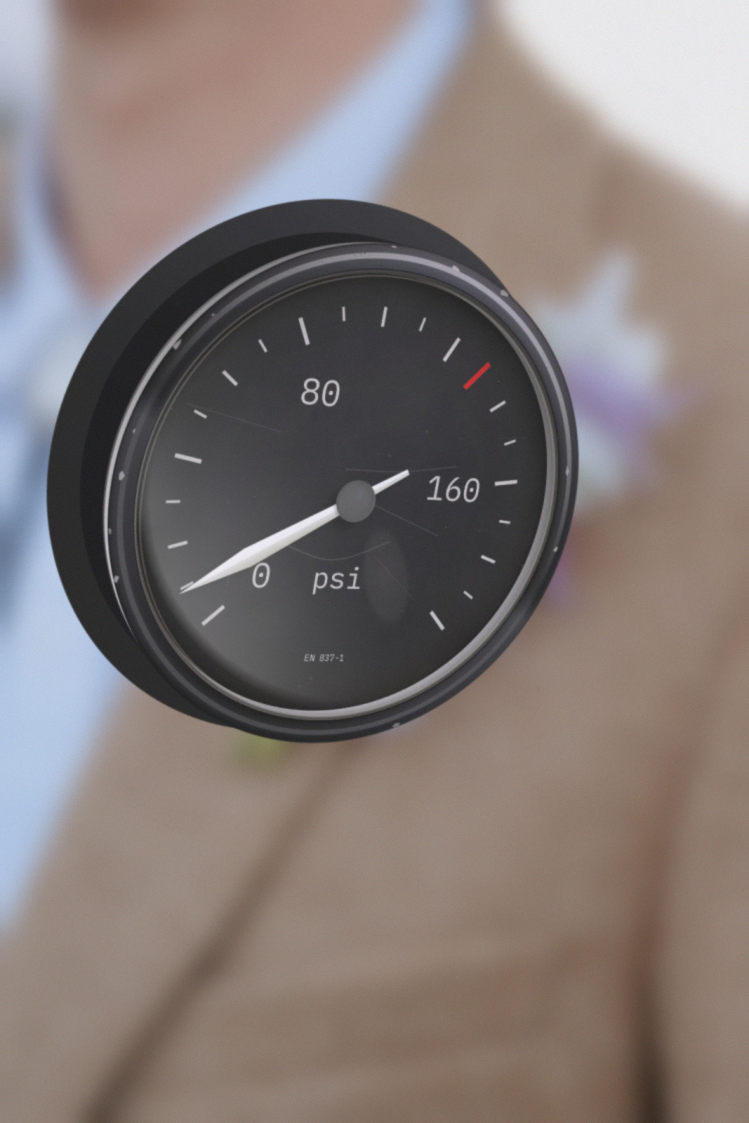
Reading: 10 psi
